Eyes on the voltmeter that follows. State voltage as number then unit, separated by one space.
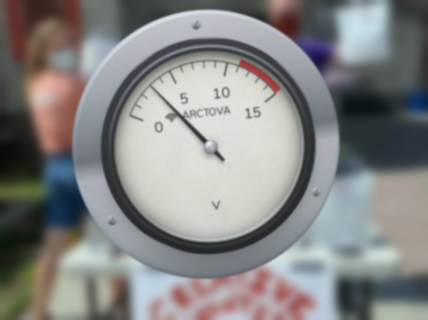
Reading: 3 V
